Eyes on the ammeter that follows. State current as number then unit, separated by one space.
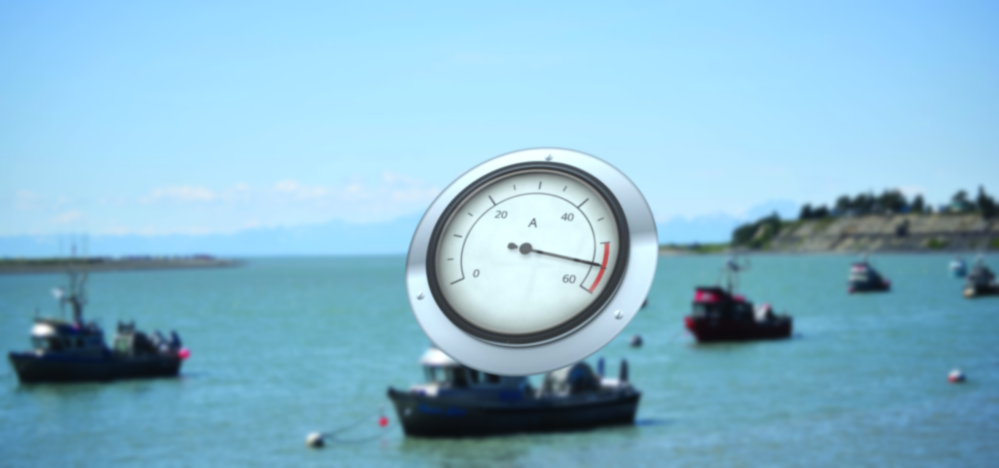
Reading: 55 A
